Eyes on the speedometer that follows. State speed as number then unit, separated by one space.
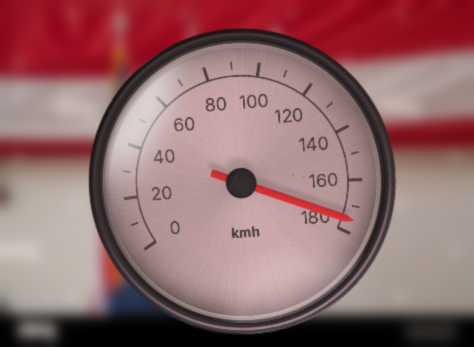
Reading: 175 km/h
